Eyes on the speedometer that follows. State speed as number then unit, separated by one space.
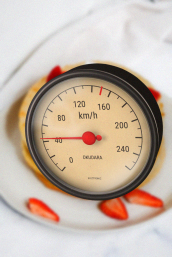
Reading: 45 km/h
